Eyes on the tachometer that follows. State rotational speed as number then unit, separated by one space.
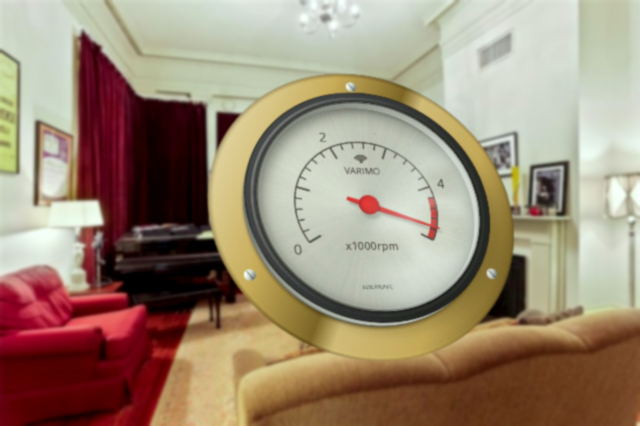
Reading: 4800 rpm
